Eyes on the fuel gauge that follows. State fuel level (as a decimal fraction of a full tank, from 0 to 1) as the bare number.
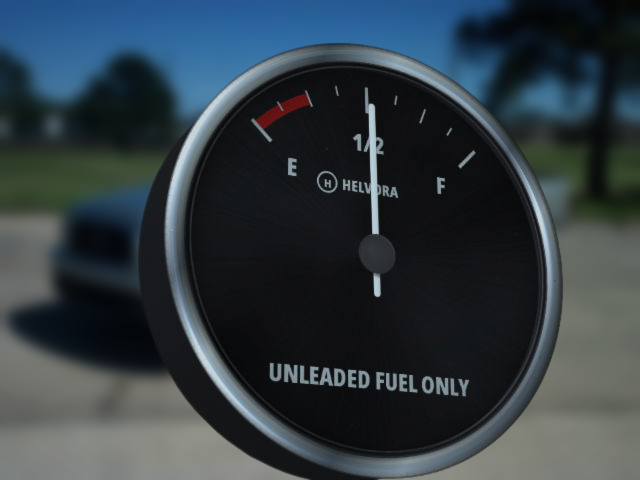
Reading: 0.5
